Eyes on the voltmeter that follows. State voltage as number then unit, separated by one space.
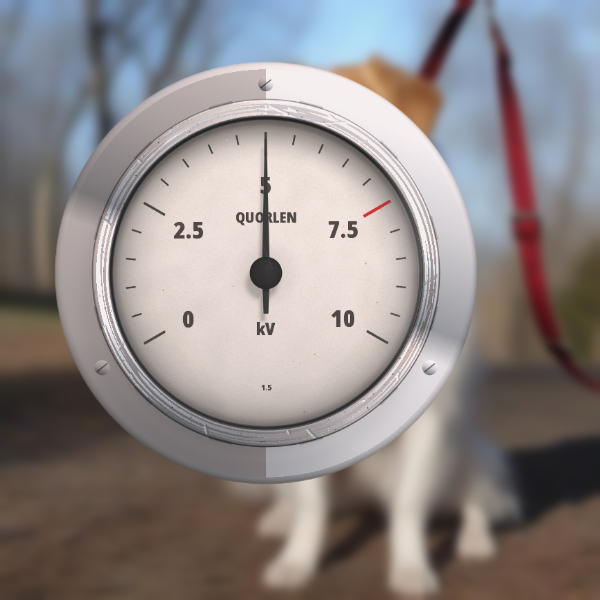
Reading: 5 kV
